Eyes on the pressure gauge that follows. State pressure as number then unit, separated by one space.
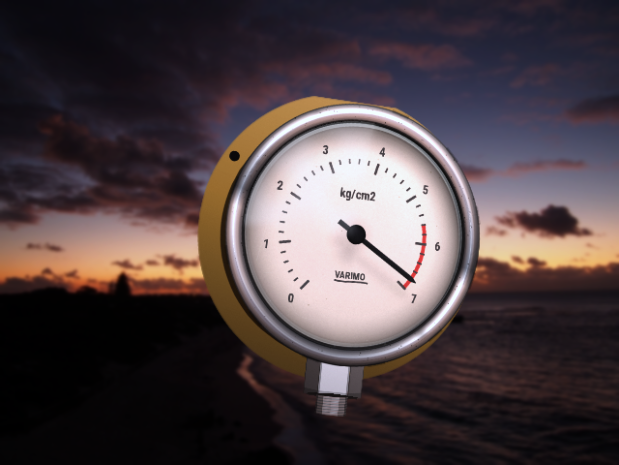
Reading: 6.8 kg/cm²
